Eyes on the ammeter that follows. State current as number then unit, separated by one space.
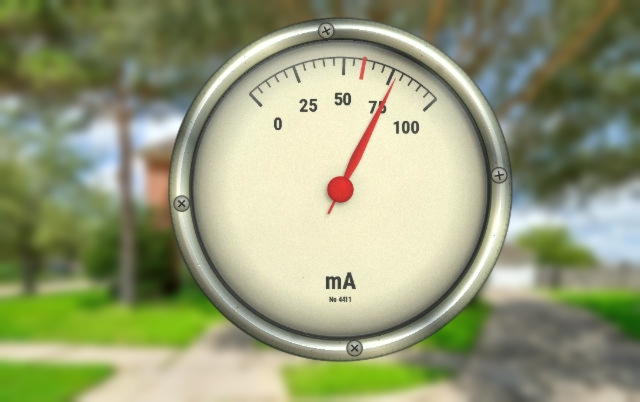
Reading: 77.5 mA
